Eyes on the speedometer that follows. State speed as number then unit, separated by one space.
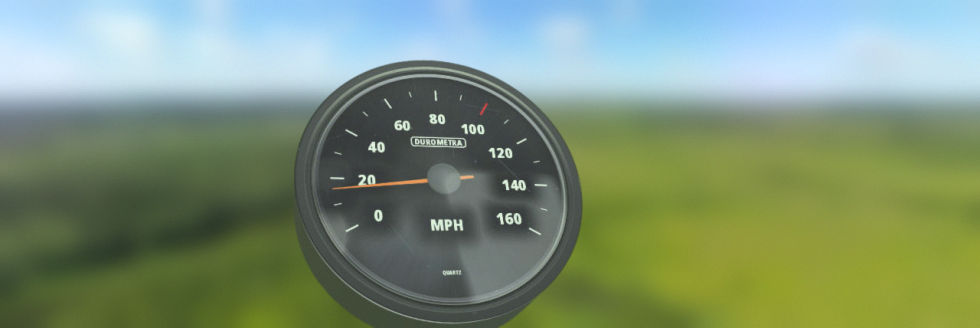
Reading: 15 mph
